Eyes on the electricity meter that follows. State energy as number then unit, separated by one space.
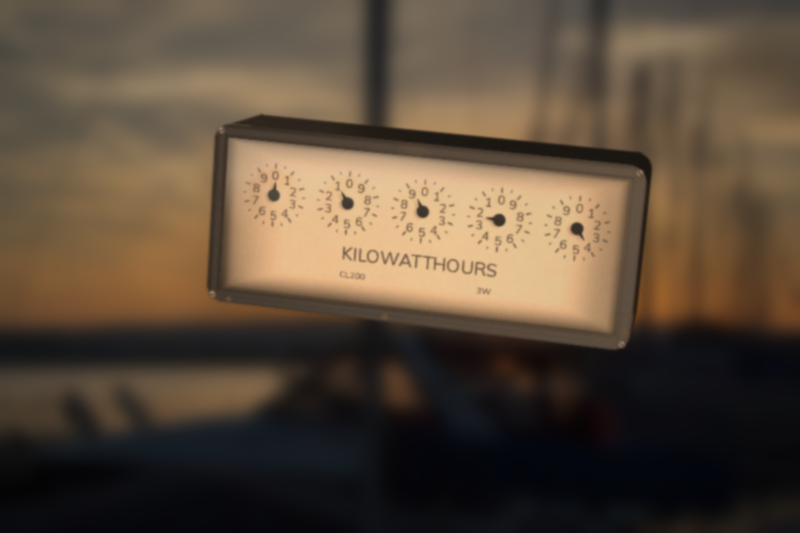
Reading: 924 kWh
